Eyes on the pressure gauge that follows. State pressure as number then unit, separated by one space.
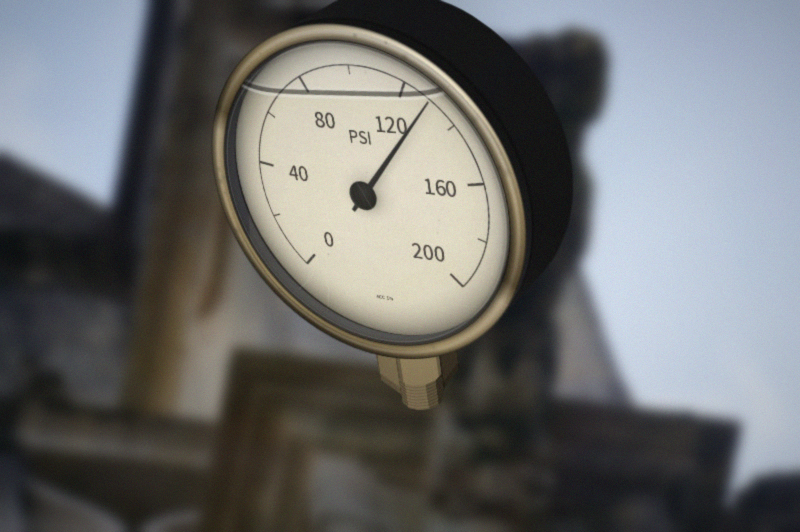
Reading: 130 psi
